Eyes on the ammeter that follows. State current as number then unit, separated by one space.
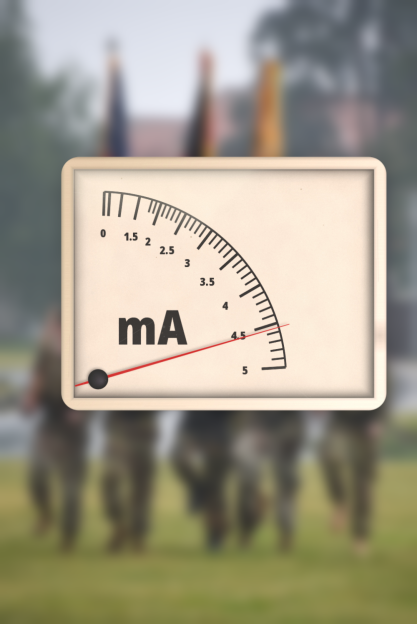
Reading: 4.55 mA
